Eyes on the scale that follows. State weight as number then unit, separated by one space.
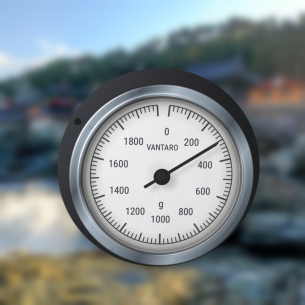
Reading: 300 g
